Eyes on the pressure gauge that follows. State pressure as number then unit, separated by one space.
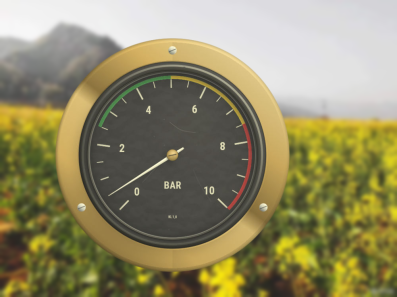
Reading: 0.5 bar
